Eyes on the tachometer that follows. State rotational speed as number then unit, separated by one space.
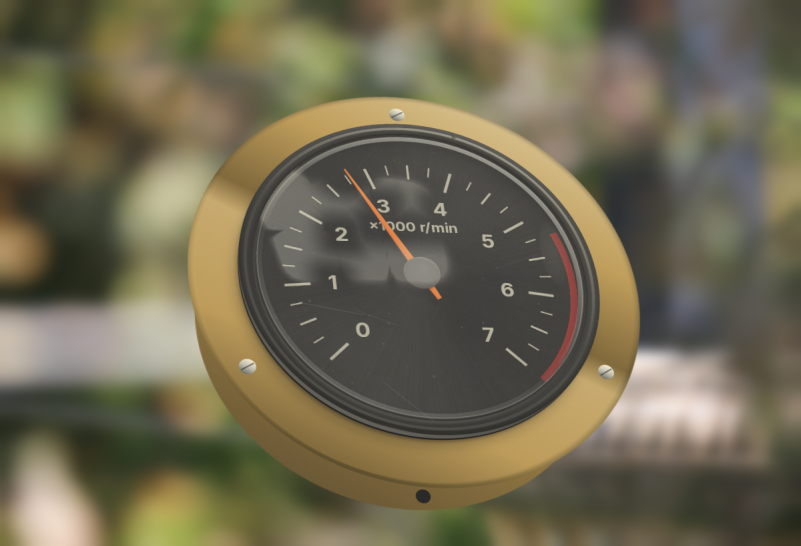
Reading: 2750 rpm
